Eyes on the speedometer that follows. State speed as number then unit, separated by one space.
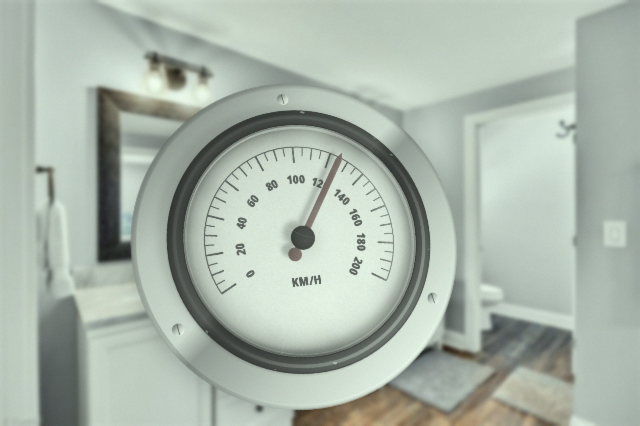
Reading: 125 km/h
